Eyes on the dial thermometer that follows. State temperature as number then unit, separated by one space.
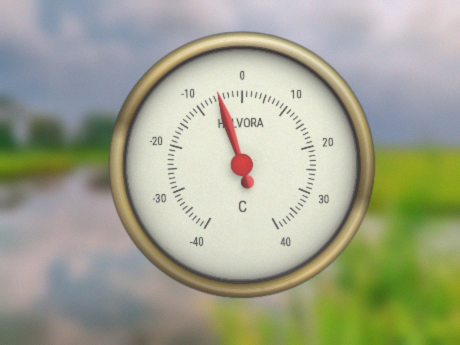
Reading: -5 °C
